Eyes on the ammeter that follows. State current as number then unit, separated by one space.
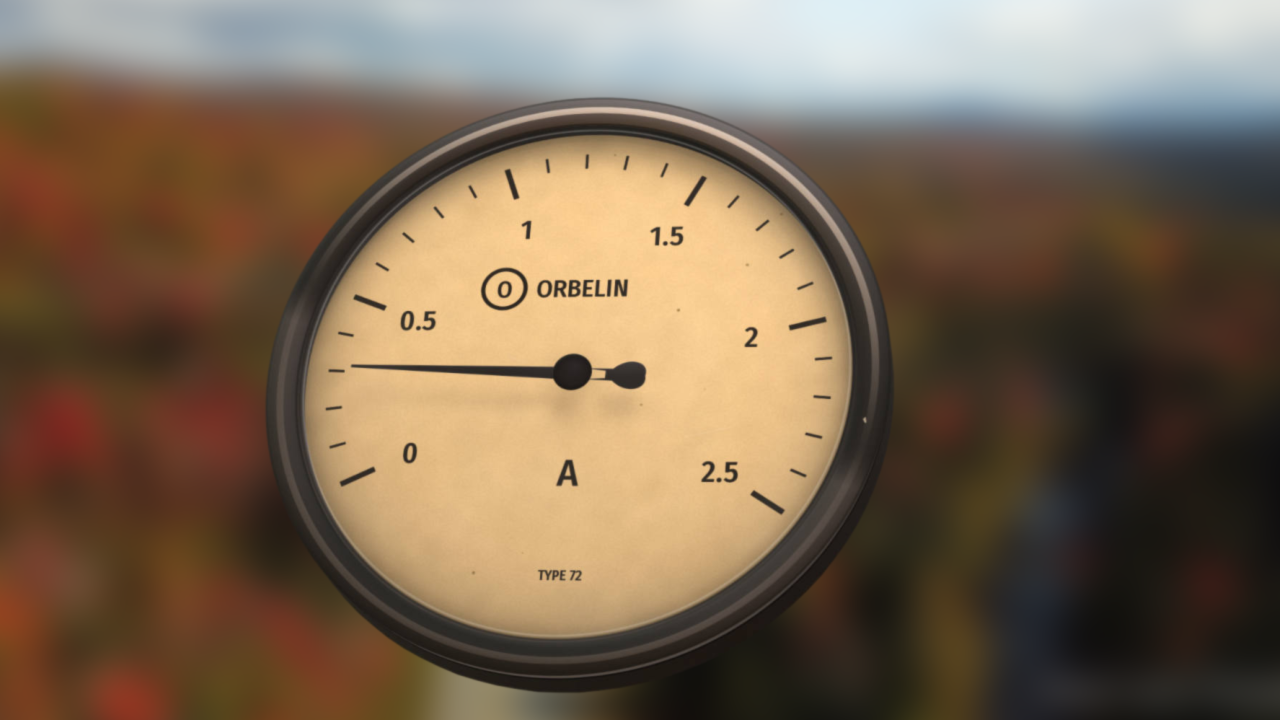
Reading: 0.3 A
